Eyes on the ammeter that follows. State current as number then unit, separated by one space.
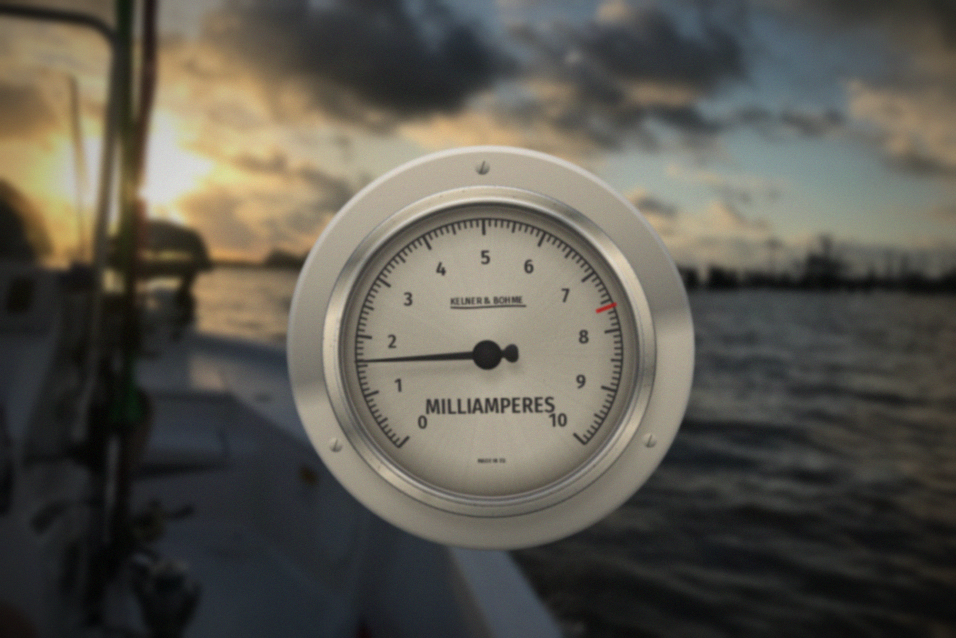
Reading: 1.6 mA
